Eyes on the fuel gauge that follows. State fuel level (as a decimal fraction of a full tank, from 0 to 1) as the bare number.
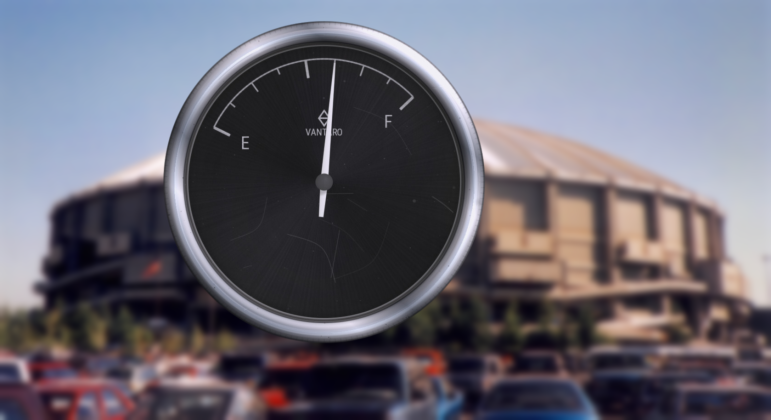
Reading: 0.625
